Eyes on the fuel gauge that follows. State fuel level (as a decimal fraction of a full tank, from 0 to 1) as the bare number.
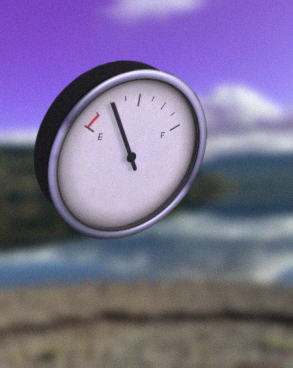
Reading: 0.25
